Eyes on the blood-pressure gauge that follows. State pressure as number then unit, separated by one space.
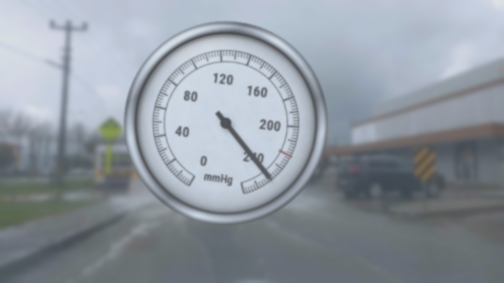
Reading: 240 mmHg
